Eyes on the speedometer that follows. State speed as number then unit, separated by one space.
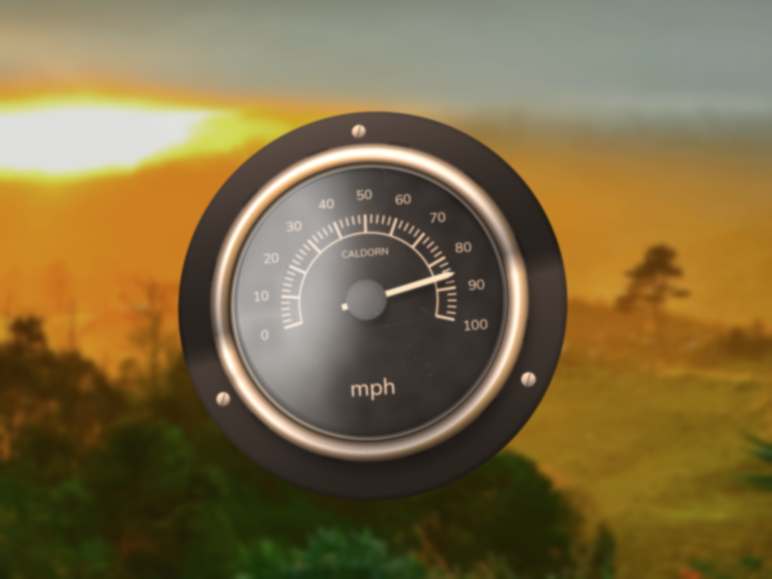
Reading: 86 mph
